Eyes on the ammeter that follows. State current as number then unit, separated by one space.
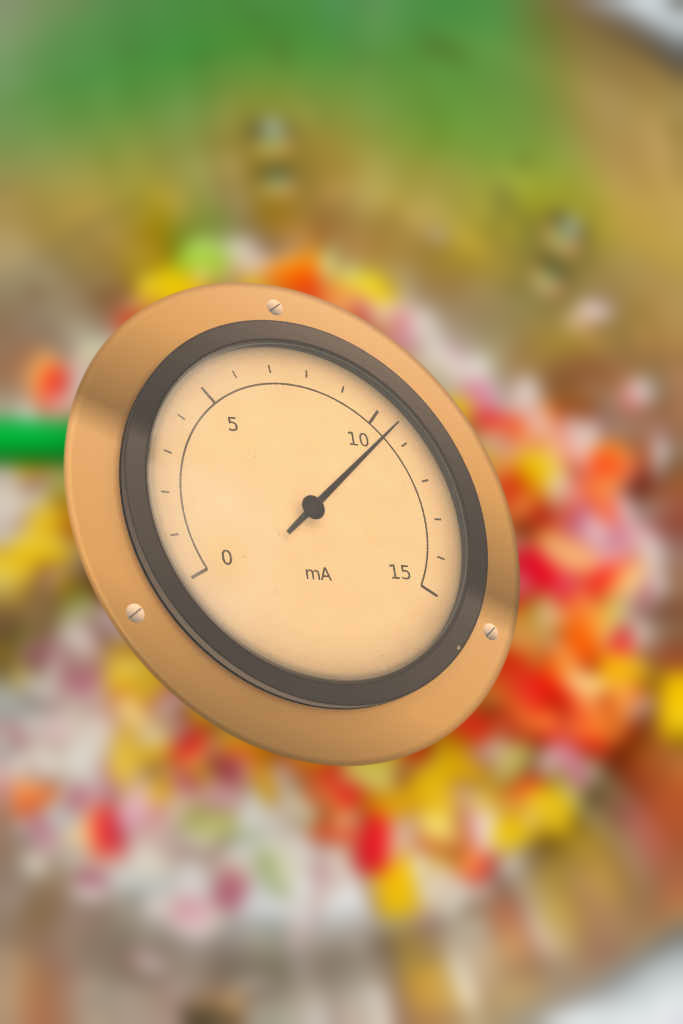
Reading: 10.5 mA
